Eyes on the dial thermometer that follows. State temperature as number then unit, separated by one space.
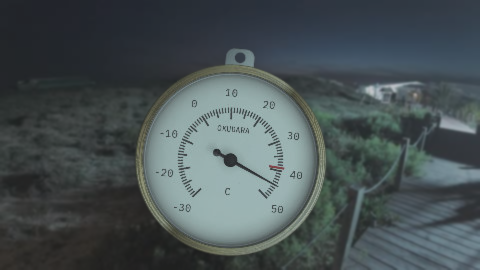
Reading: 45 °C
